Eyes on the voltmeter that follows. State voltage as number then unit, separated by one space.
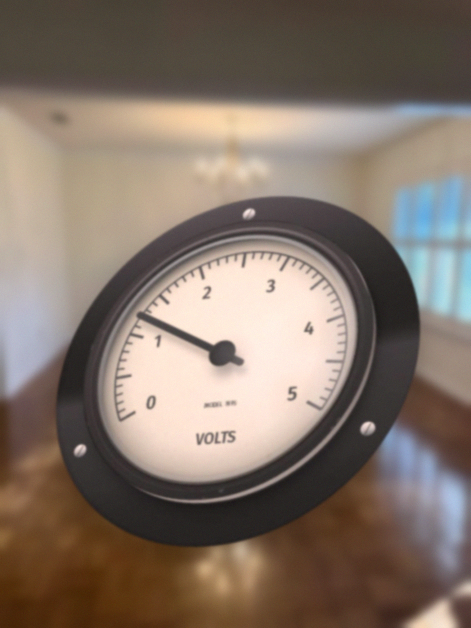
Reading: 1.2 V
